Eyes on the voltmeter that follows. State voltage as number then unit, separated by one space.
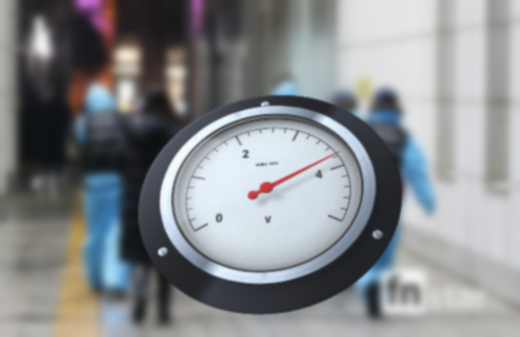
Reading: 3.8 V
